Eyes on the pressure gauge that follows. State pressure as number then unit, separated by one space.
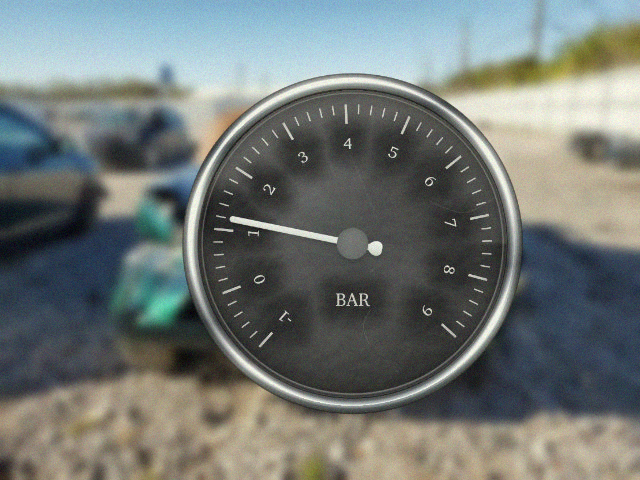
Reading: 1.2 bar
